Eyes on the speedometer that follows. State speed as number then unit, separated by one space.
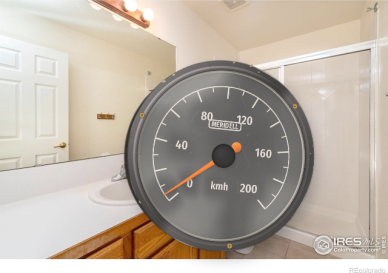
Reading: 5 km/h
